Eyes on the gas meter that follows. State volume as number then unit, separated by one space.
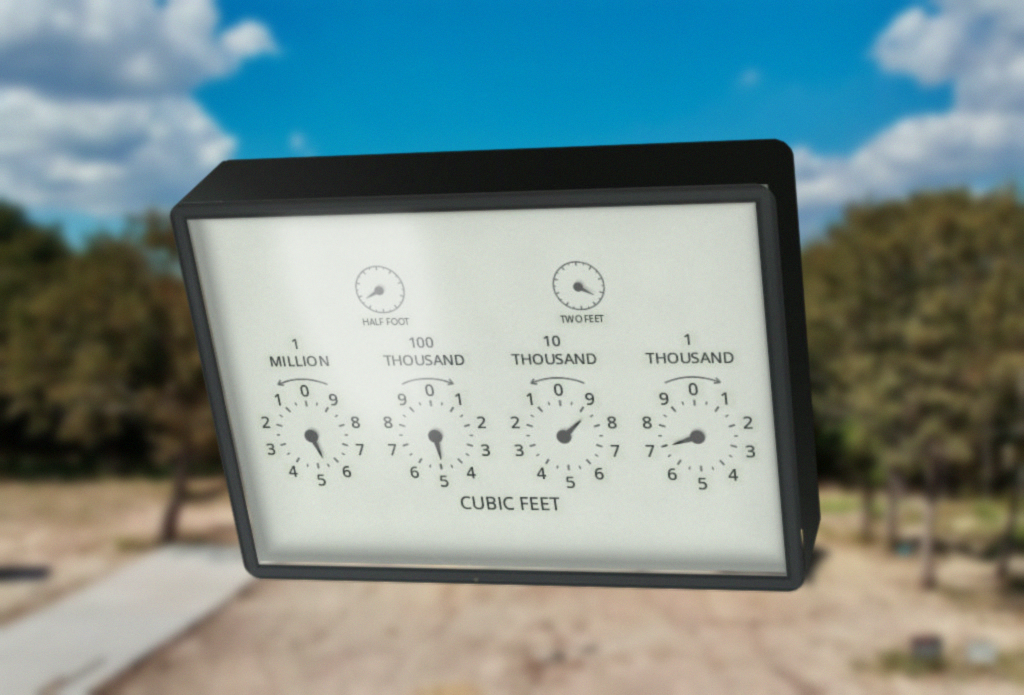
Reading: 548700 ft³
